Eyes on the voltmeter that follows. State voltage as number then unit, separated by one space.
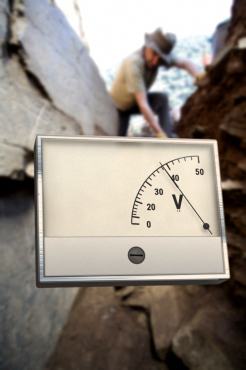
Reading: 38 V
